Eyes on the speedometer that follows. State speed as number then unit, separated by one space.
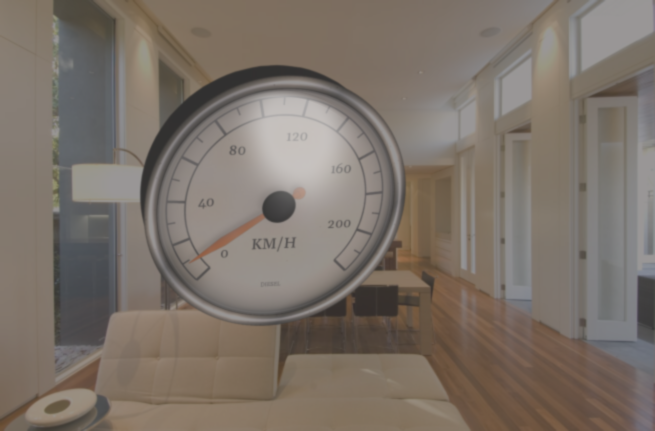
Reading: 10 km/h
